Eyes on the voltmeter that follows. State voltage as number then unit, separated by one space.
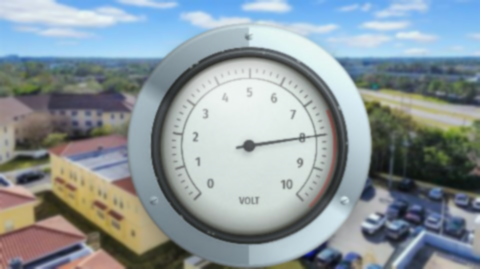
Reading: 8 V
